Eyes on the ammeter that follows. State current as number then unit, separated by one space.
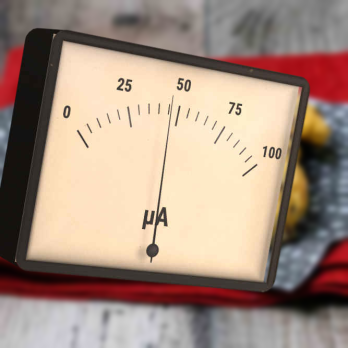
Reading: 45 µA
